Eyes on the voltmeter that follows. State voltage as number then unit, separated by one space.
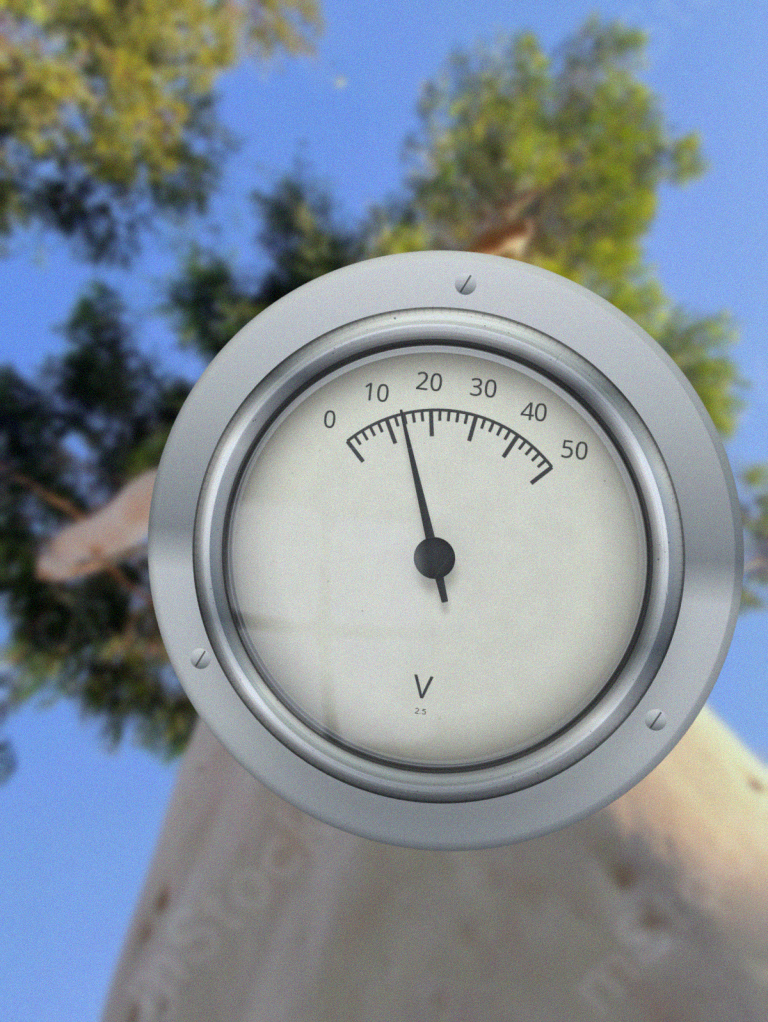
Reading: 14 V
